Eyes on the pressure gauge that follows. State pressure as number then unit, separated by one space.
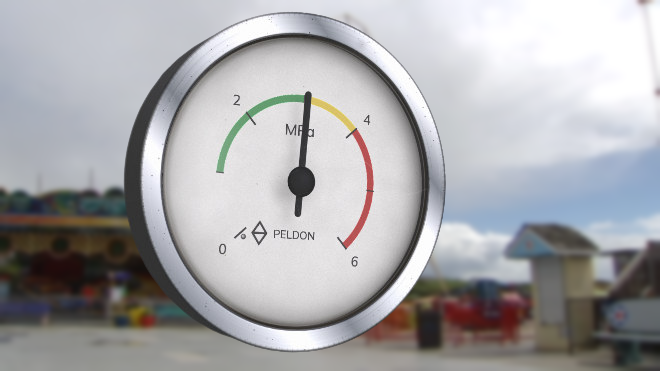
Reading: 3 MPa
